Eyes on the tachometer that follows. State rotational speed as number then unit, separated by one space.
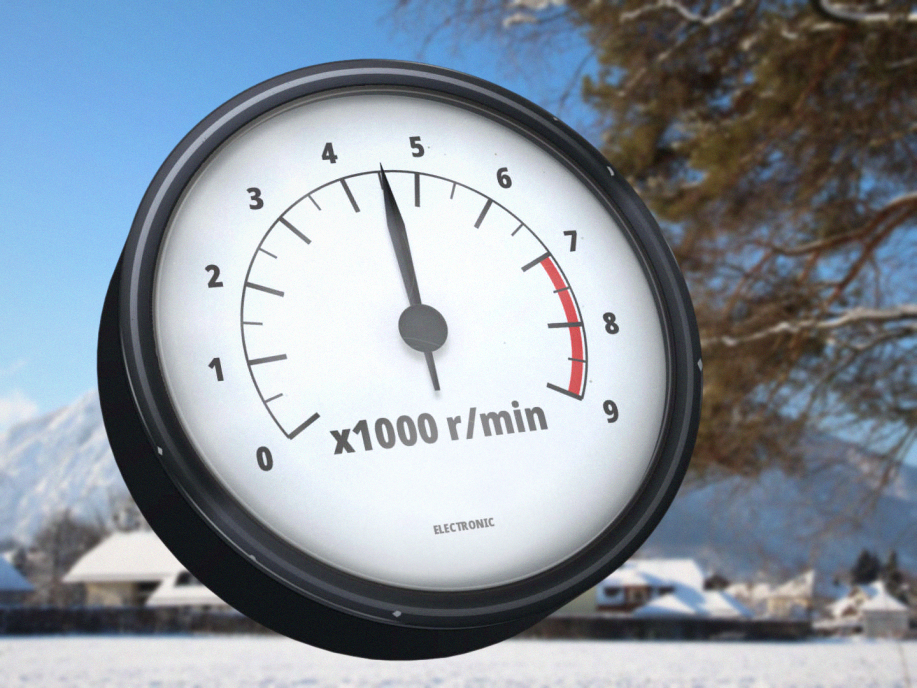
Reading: 4500 rpm
